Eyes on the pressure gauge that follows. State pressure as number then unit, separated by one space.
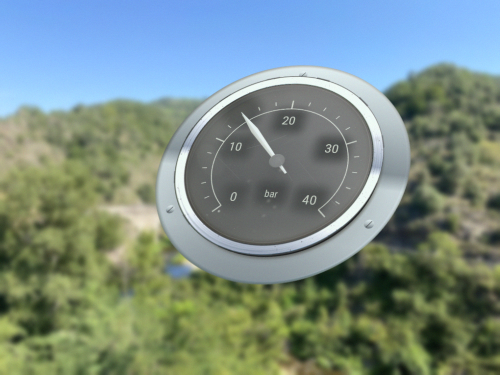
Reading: 14 bar
